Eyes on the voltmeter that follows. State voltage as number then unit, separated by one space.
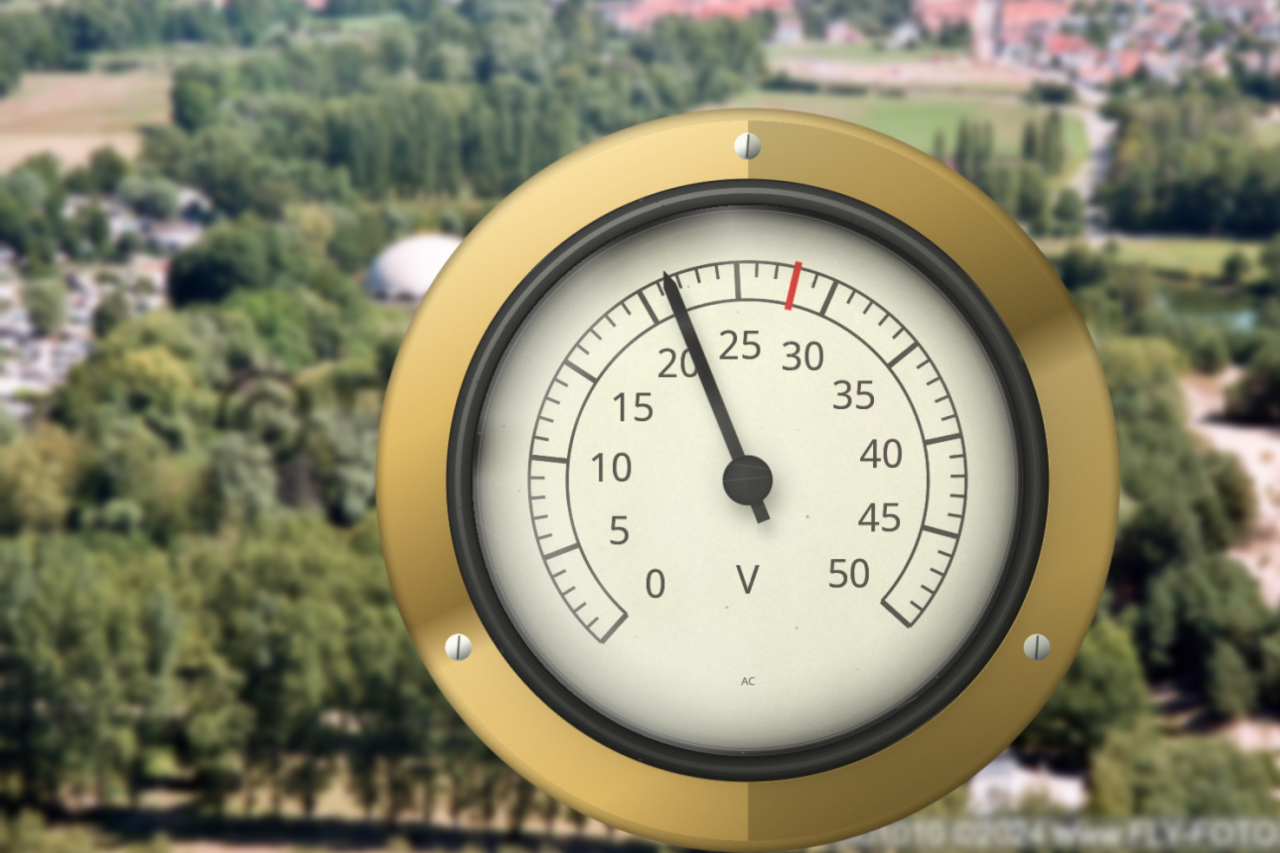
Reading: 21.5 V
